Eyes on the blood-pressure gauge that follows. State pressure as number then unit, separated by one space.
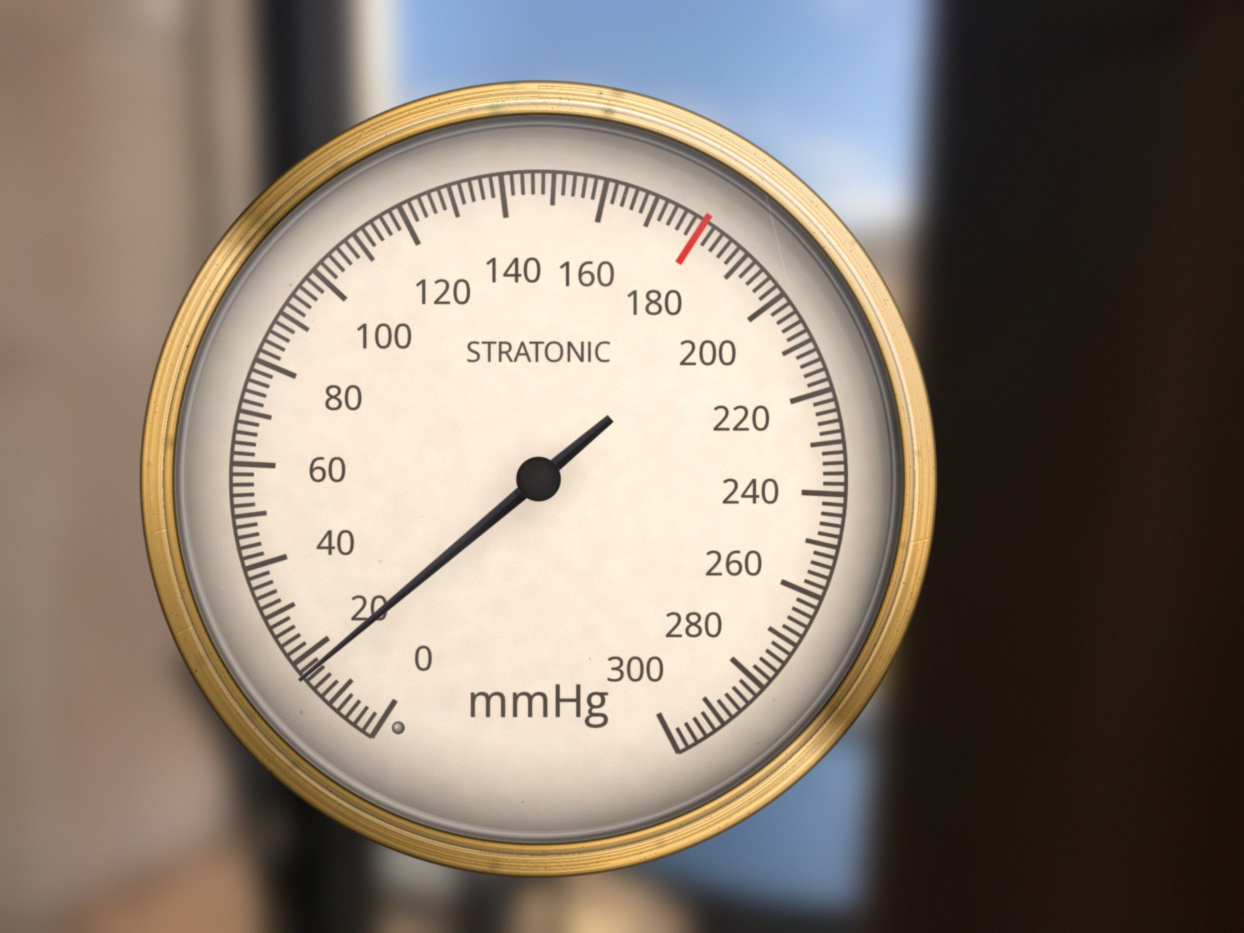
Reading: 17 mmHg
